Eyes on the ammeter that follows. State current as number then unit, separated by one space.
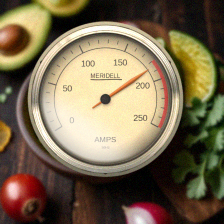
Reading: 185 A
